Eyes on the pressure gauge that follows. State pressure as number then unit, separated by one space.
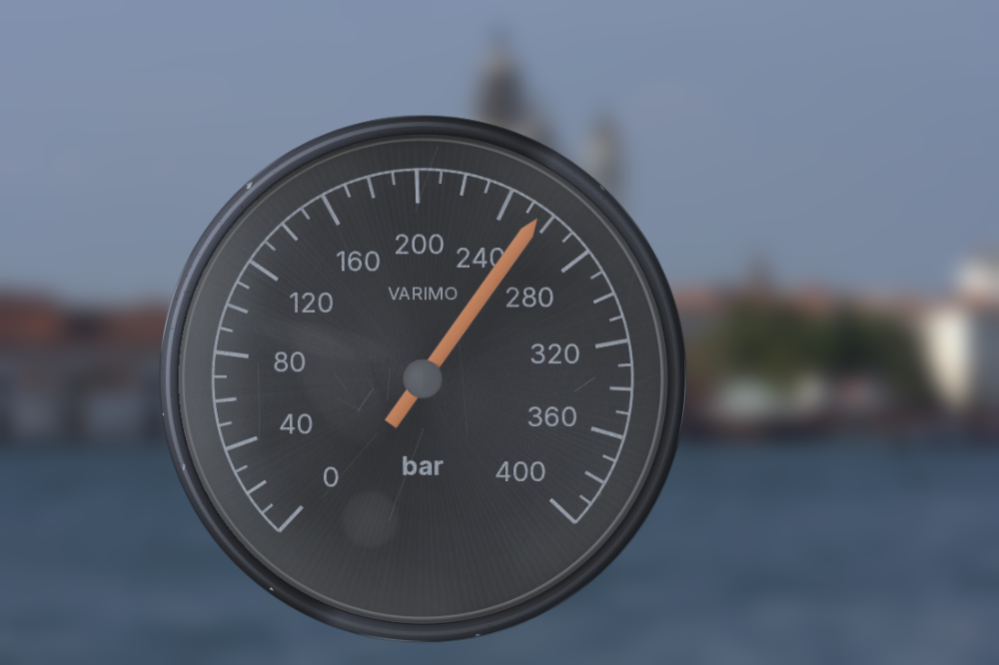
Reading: 255 bar
